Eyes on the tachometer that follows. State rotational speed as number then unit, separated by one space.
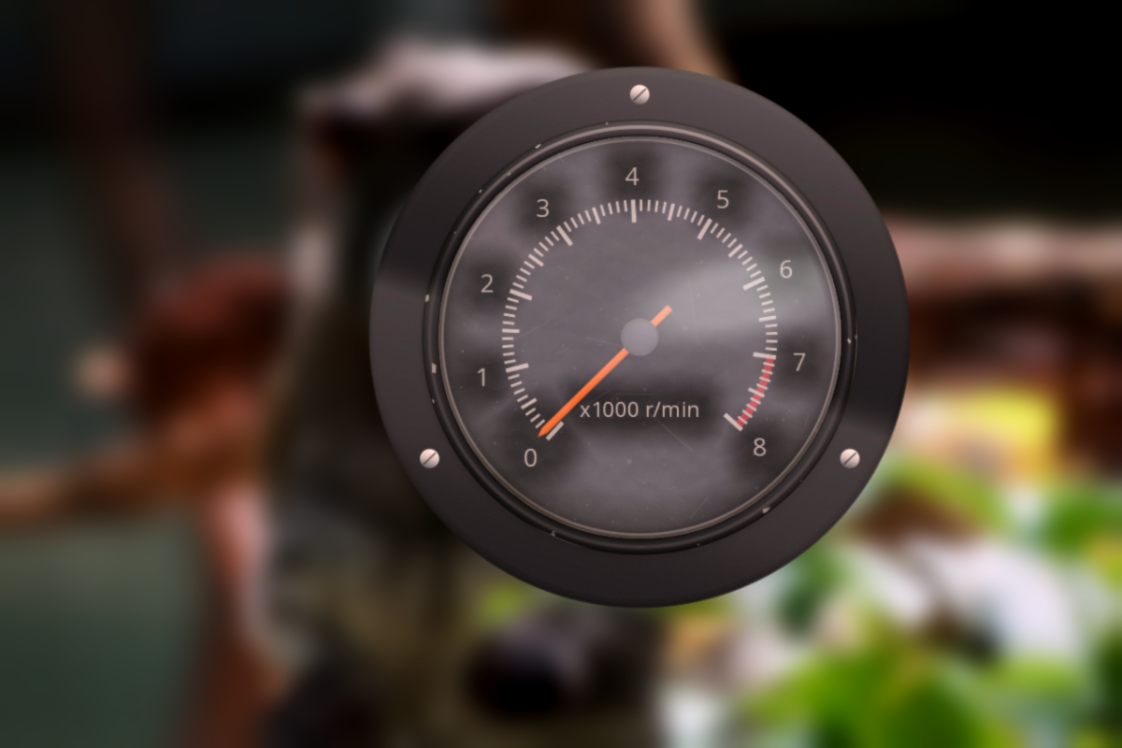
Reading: 100 rpm
